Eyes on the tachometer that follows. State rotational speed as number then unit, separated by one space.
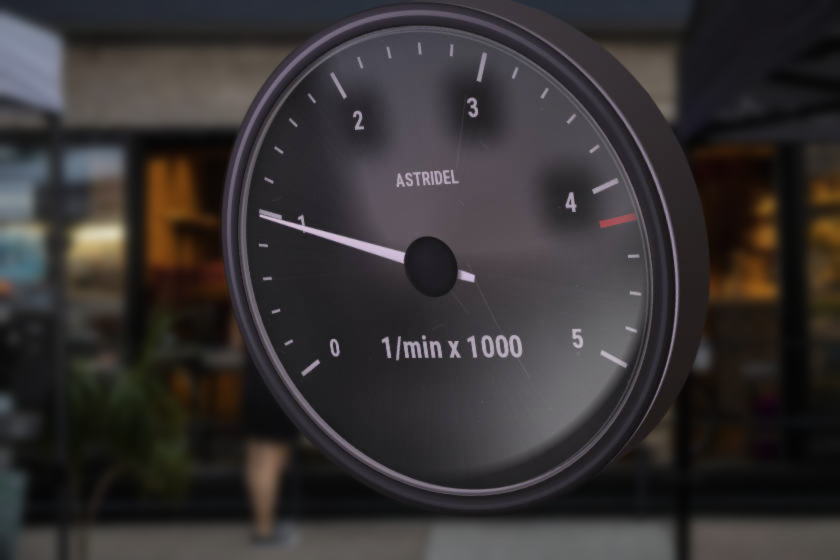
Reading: 1000 rpm
